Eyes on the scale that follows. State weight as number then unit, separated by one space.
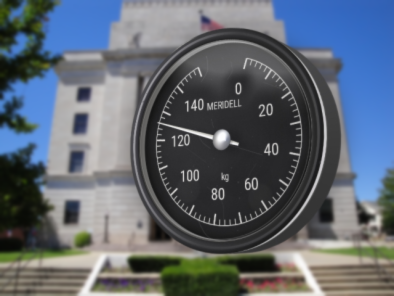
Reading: 126 kg
